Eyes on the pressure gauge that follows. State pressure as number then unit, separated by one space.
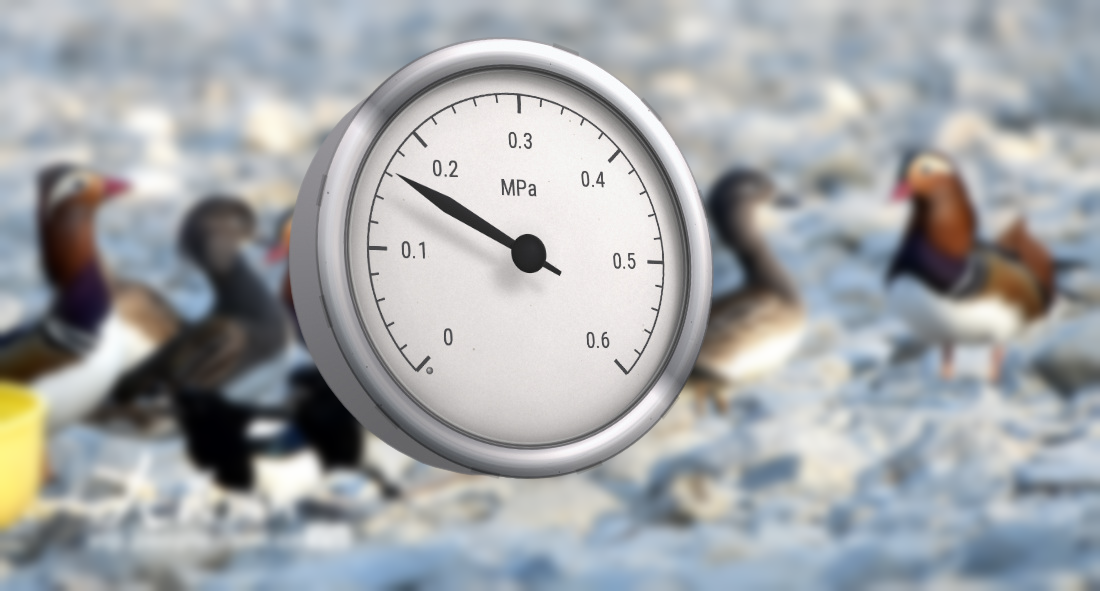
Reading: 0.16 MPa
